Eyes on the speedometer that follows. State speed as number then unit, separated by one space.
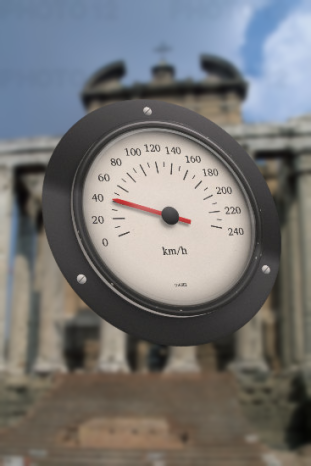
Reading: 40 km/h
